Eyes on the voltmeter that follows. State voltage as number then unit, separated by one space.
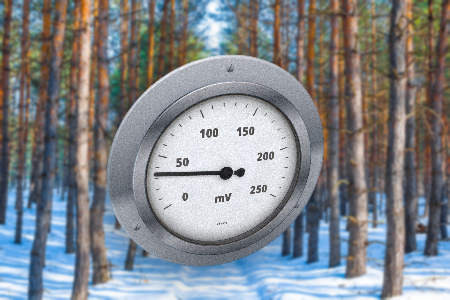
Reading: 35 mV
